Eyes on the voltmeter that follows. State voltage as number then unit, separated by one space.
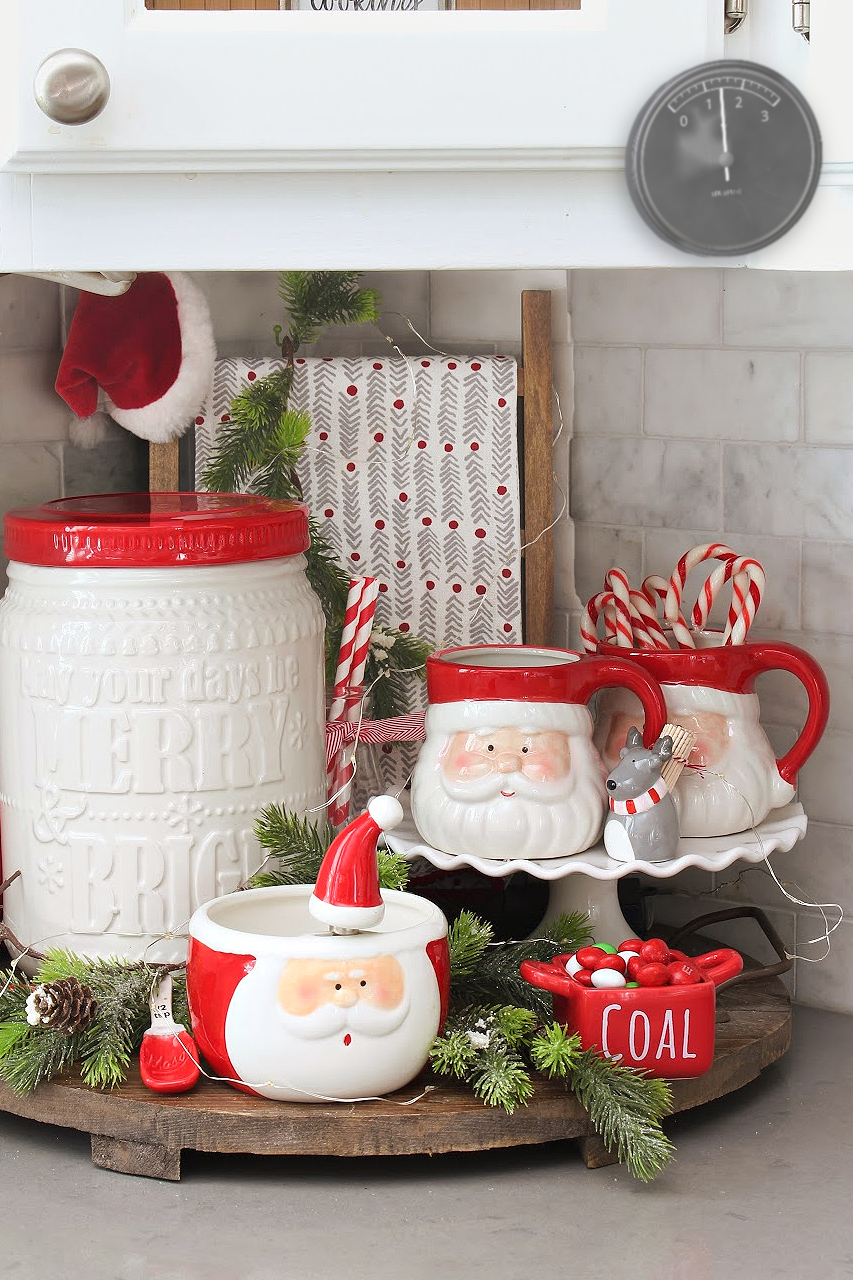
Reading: 1.4 V
